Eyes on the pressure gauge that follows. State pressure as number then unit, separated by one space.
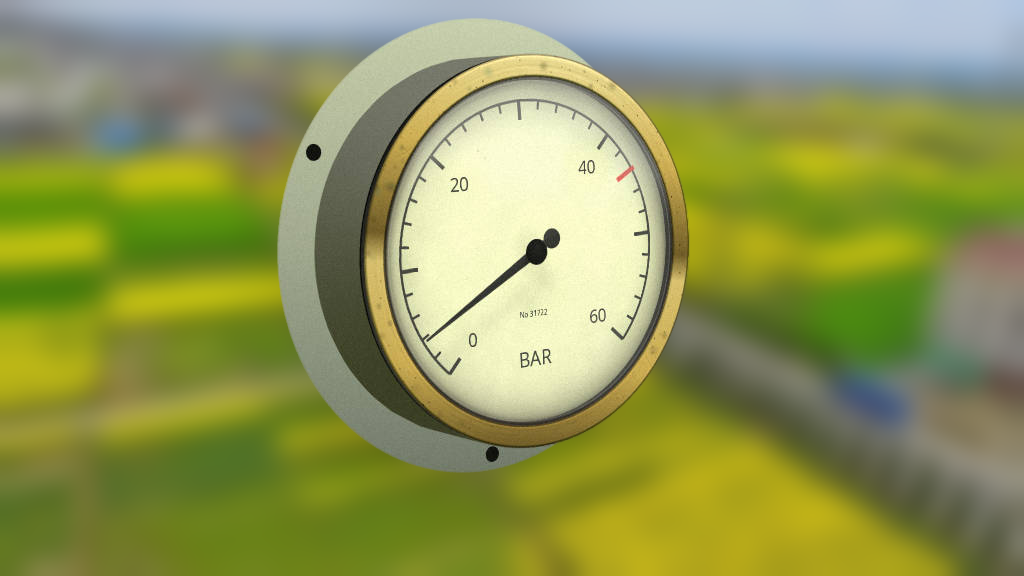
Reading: 4 bar
